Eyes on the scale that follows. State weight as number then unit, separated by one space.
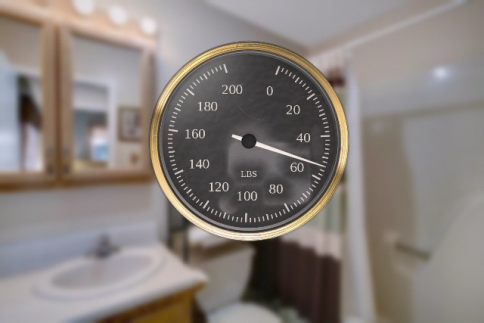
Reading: 54 lb
